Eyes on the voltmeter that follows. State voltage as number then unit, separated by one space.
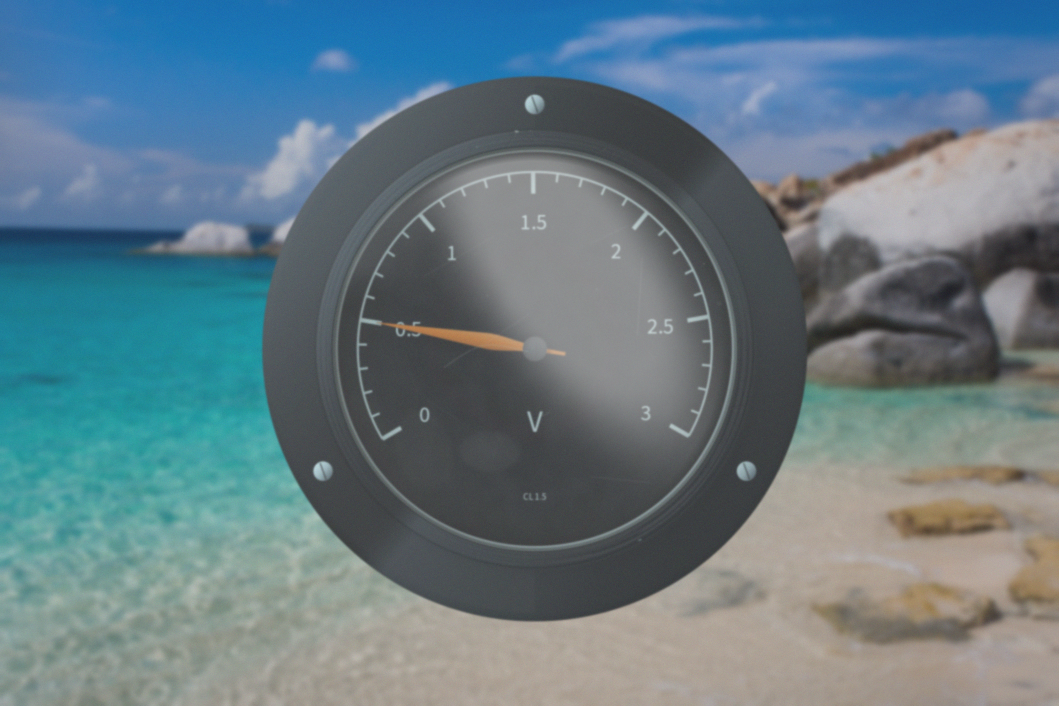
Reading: 0.5 V
